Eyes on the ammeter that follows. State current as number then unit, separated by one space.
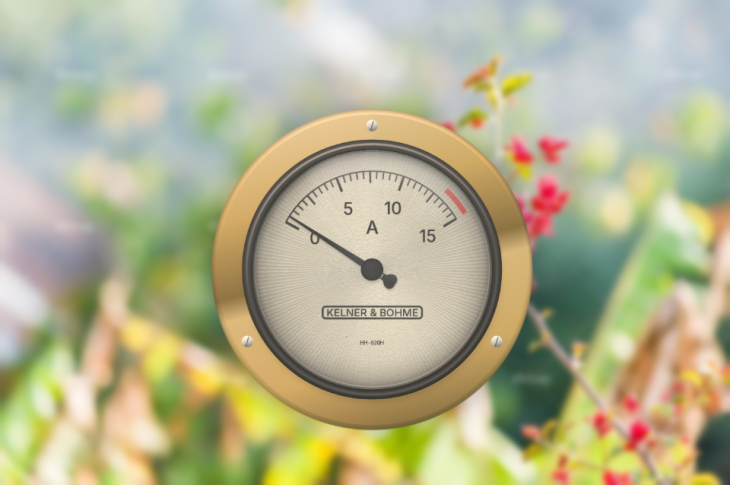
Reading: 0.5 A
